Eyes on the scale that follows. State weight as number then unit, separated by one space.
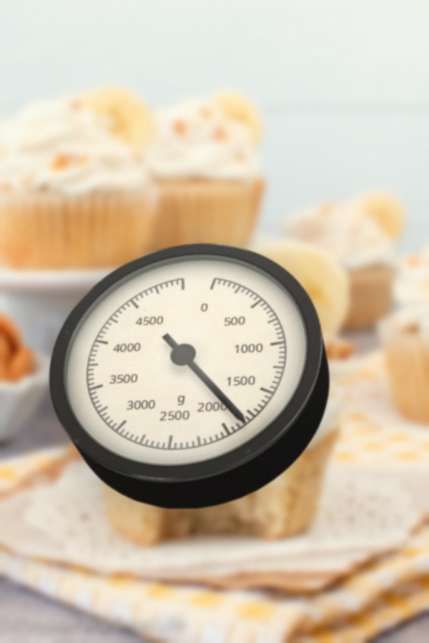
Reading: 1850 g
